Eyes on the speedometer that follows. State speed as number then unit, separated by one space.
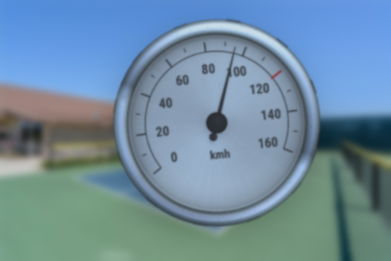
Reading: 95 km/h
